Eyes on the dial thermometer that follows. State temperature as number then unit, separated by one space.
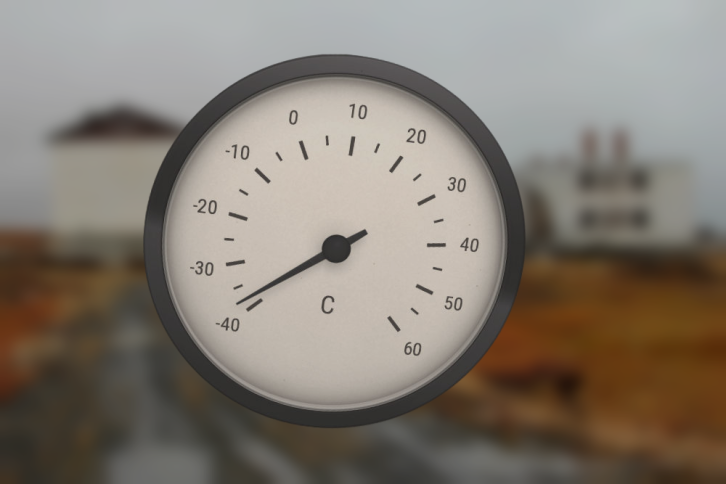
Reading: -37.5 °C
